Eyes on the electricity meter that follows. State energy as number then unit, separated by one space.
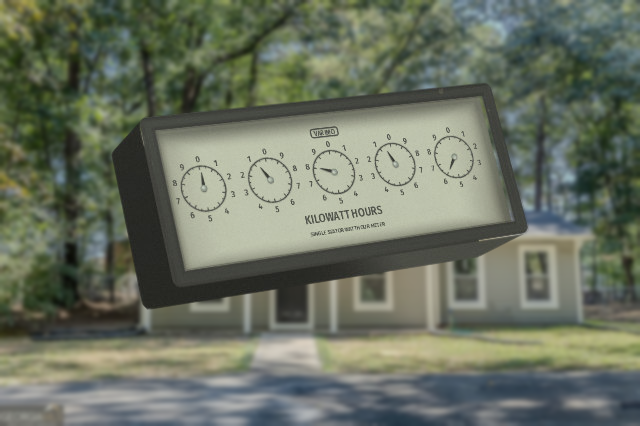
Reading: 806 kWh
